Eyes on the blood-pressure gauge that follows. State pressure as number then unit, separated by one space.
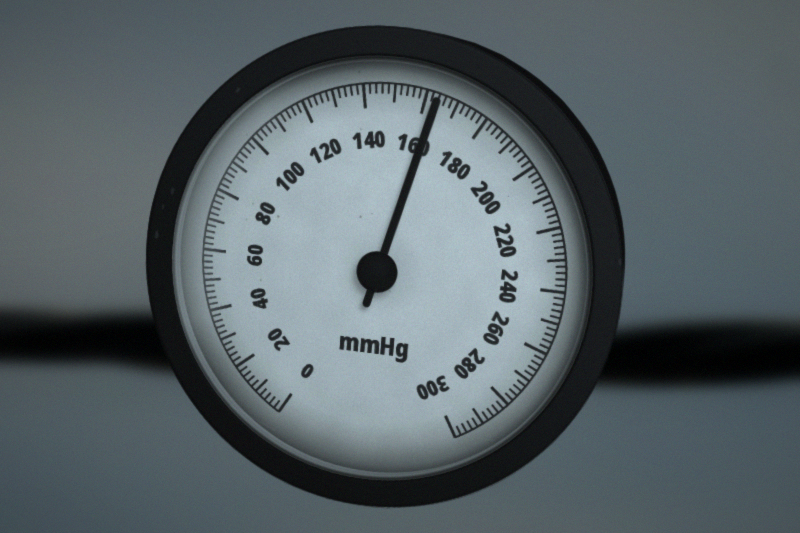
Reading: 164 mmHg
